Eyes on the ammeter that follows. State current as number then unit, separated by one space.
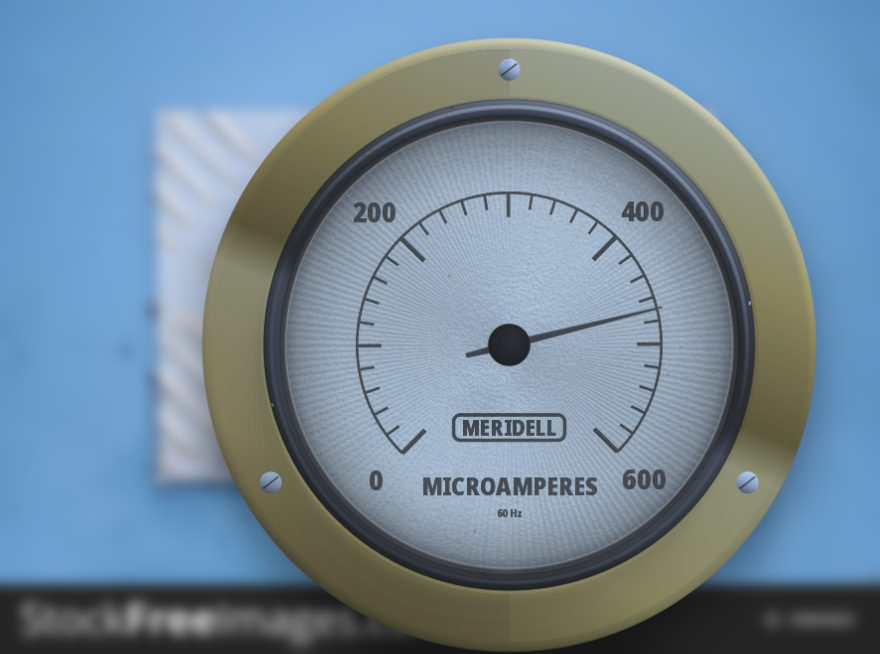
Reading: 470 µA
